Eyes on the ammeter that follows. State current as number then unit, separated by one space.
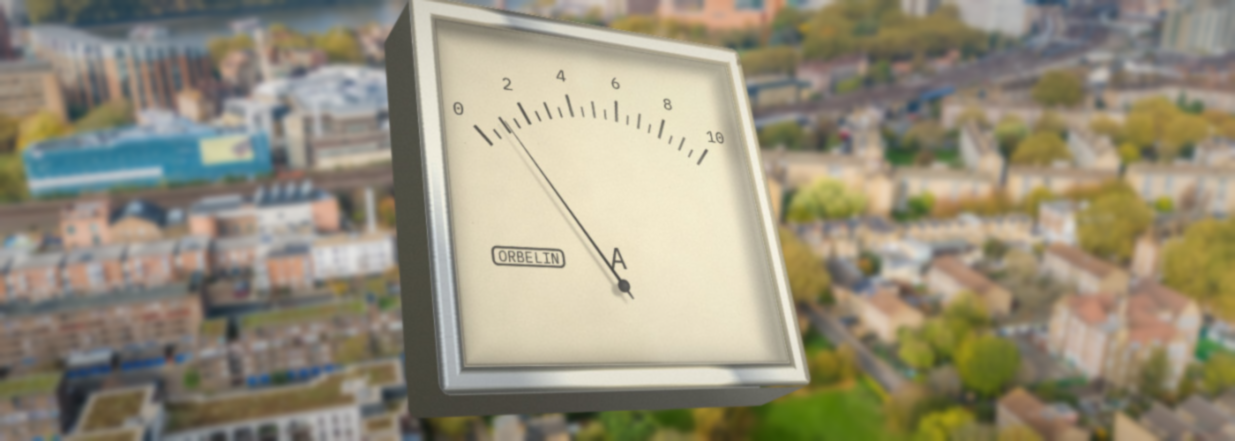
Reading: 1 A
